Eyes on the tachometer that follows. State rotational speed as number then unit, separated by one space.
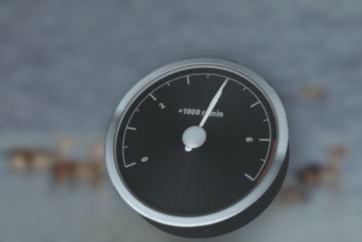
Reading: 4000 rpm
